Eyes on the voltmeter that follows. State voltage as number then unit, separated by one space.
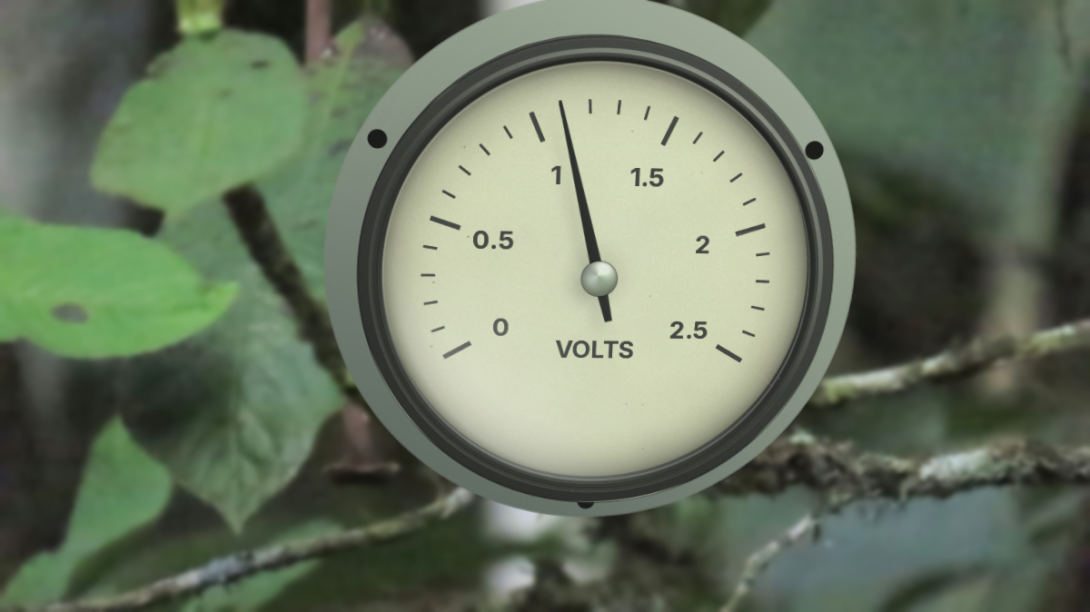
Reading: 1.1 V
